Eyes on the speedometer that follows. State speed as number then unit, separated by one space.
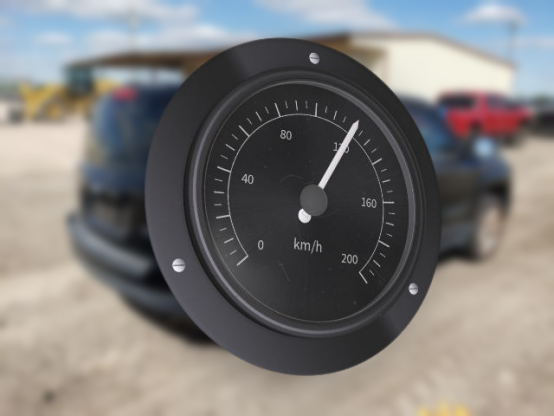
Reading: 120 km/h
